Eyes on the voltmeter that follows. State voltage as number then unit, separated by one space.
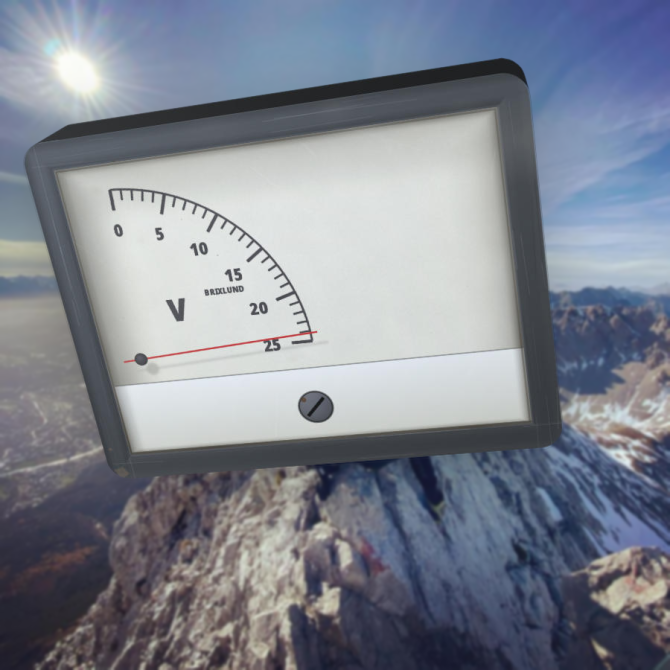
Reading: 24 V
